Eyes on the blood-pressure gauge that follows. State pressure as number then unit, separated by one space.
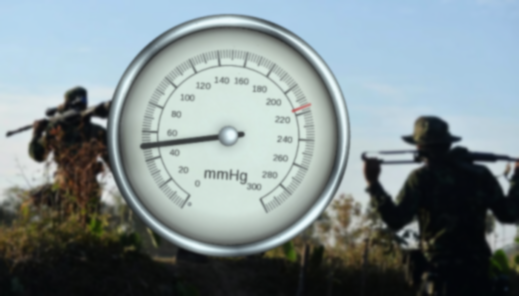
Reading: 50 mmHg
